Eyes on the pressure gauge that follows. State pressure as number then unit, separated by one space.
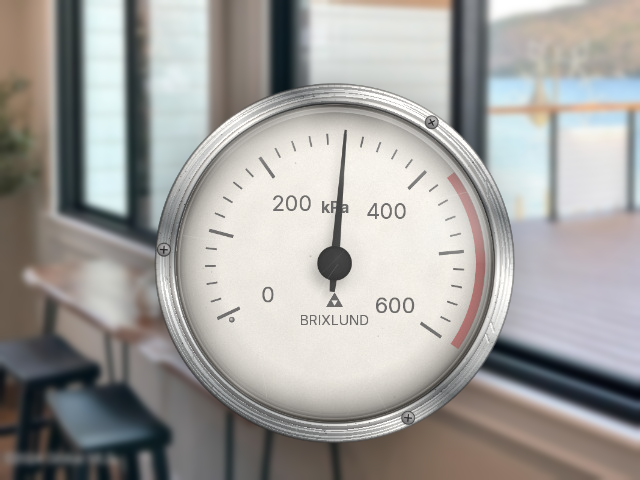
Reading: 300 kPa
